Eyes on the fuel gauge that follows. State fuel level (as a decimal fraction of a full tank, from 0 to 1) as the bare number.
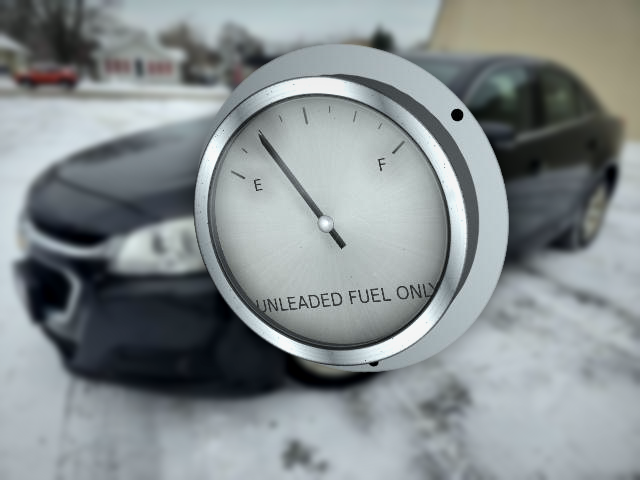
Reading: 0.25
